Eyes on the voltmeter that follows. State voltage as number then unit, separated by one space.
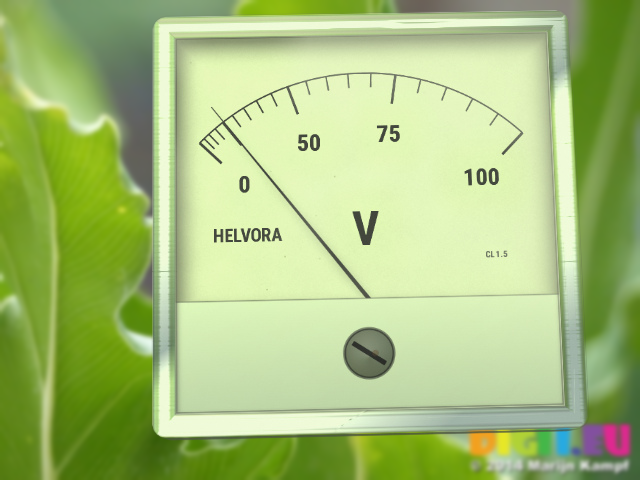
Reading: 25 V
